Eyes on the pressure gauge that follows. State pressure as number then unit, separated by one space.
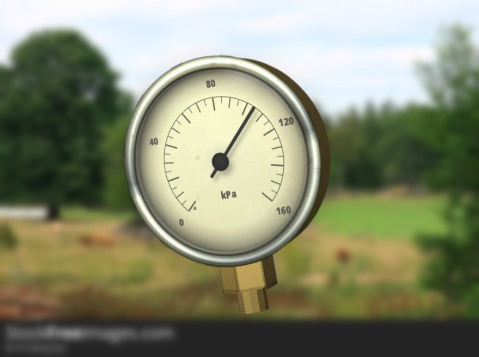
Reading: 105 kPa
